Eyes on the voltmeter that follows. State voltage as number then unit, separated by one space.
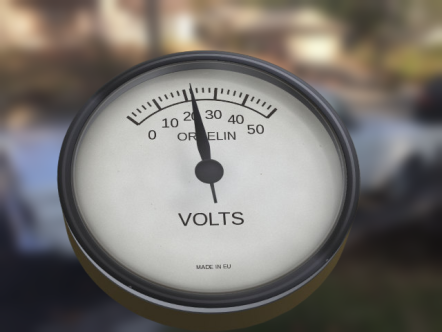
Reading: 22 V
